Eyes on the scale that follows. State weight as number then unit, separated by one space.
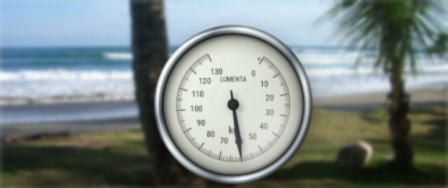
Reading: 60 kg
